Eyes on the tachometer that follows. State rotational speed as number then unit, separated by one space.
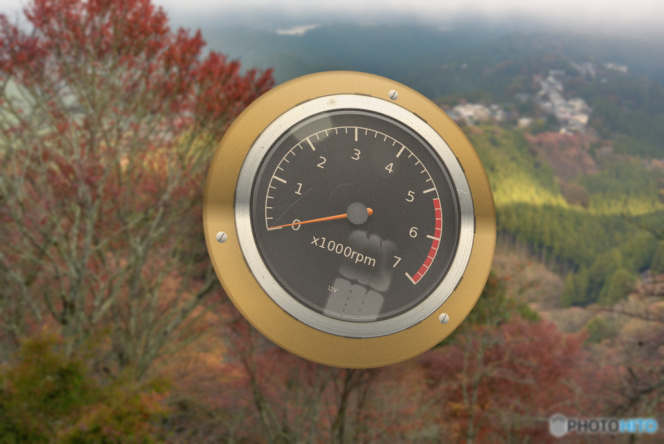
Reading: 0 rpm
